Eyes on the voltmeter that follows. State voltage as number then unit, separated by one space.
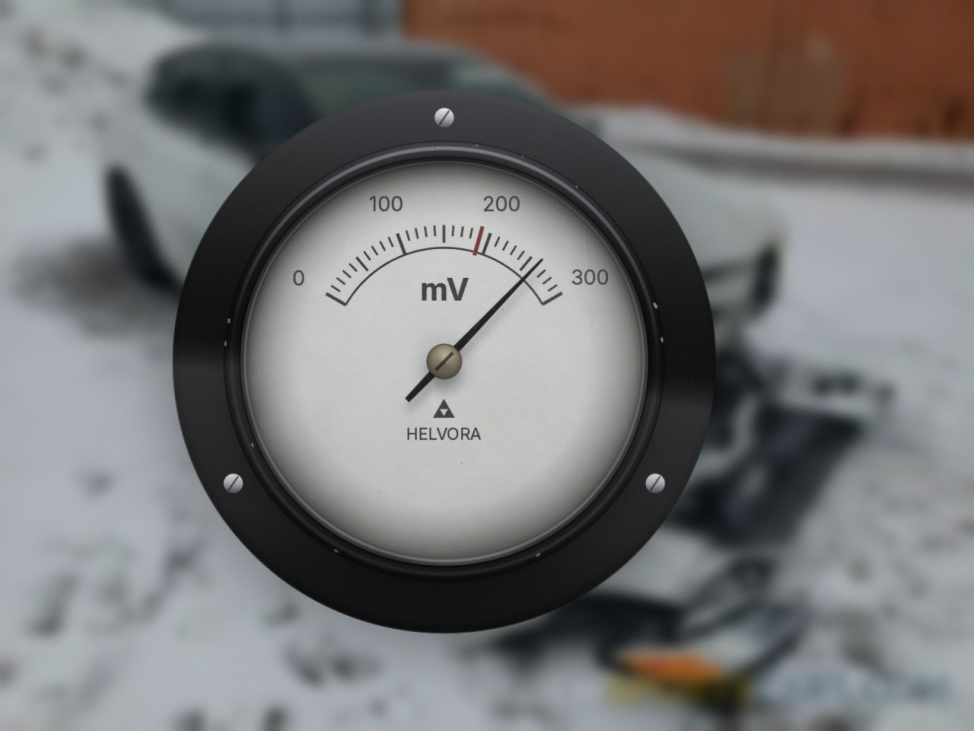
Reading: 260 mV
